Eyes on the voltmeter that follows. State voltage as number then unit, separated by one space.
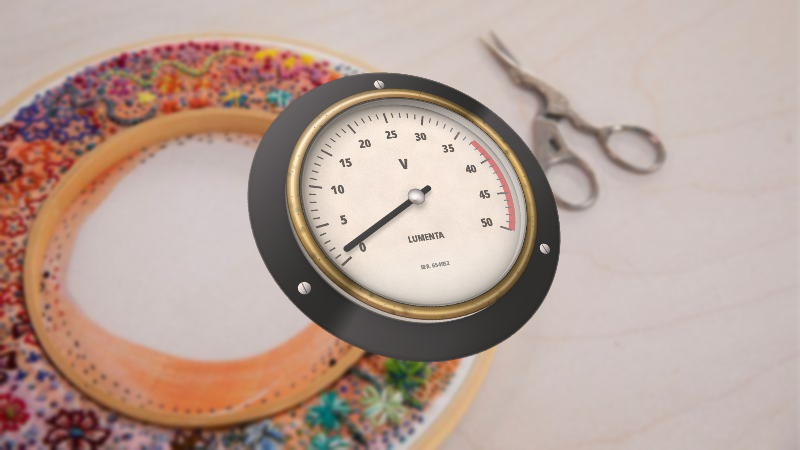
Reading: 1 V
